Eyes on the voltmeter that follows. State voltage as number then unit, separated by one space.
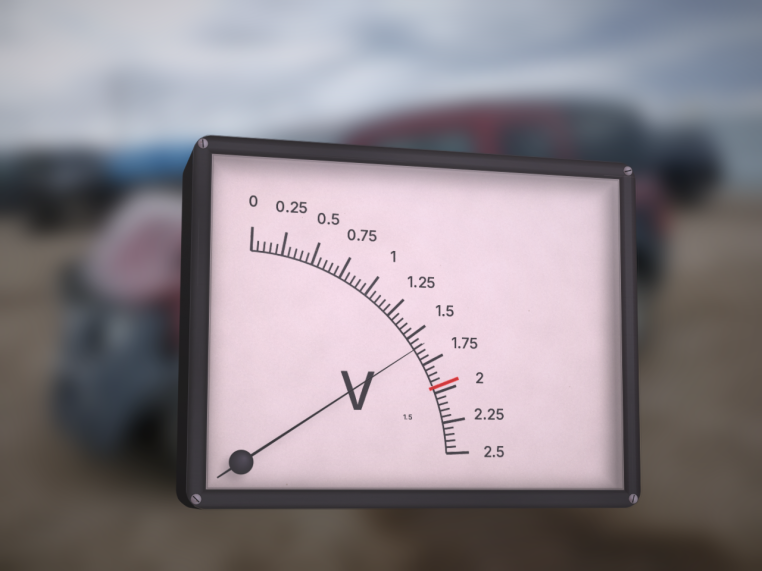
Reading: 1.6 V
